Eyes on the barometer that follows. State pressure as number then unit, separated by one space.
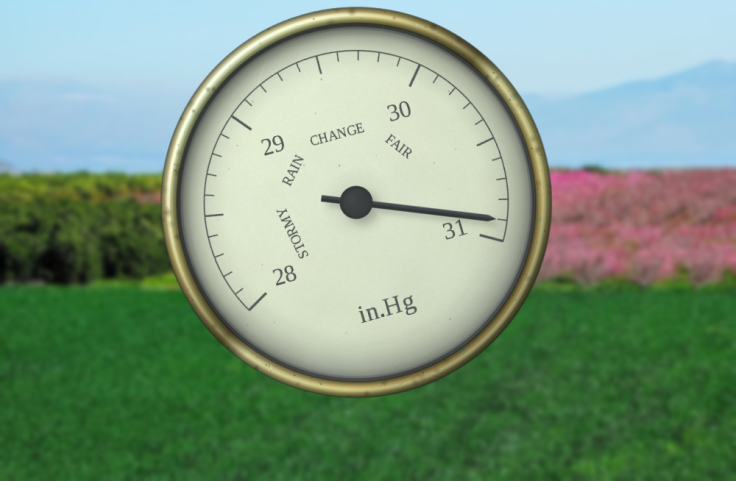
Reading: 30.9 inHg
